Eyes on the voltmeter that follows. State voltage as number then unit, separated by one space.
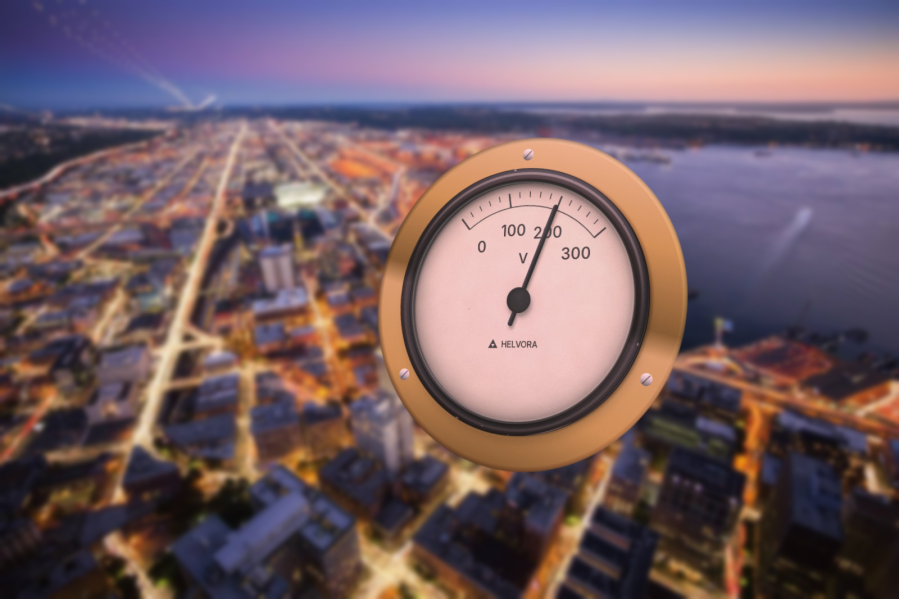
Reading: 200 V
